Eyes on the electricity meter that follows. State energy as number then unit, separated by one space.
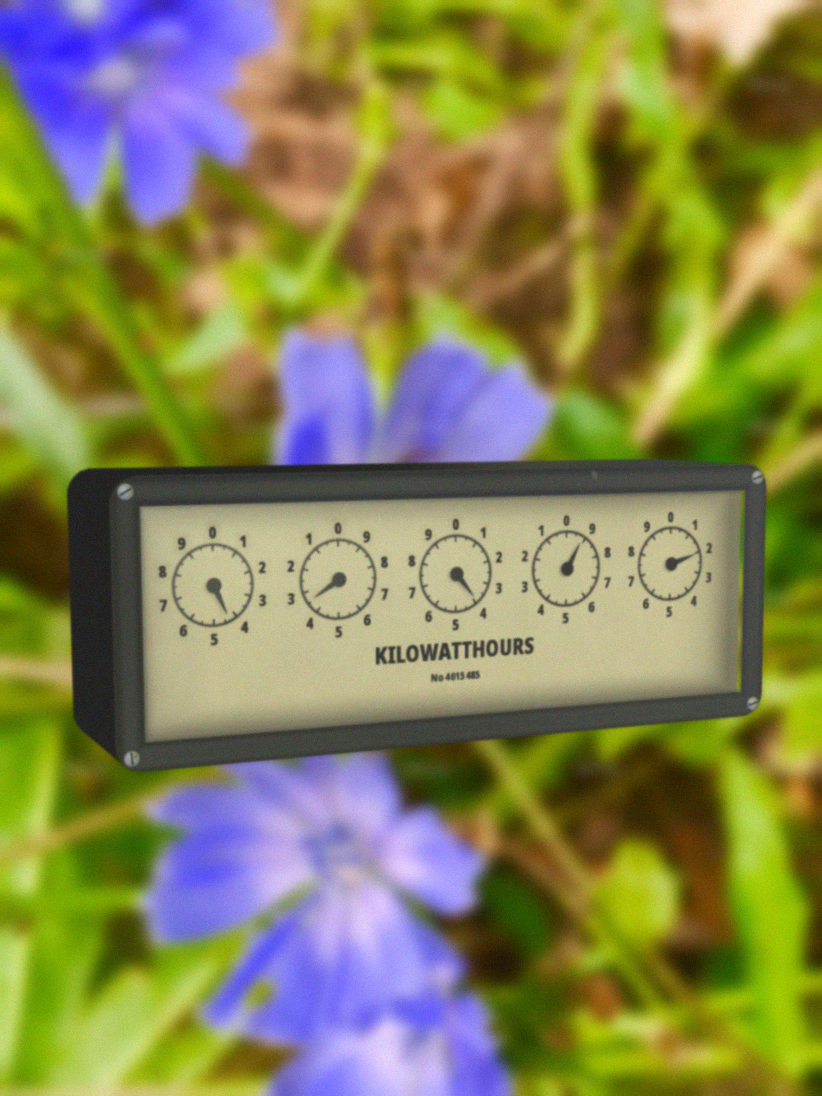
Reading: 43392 kWh
